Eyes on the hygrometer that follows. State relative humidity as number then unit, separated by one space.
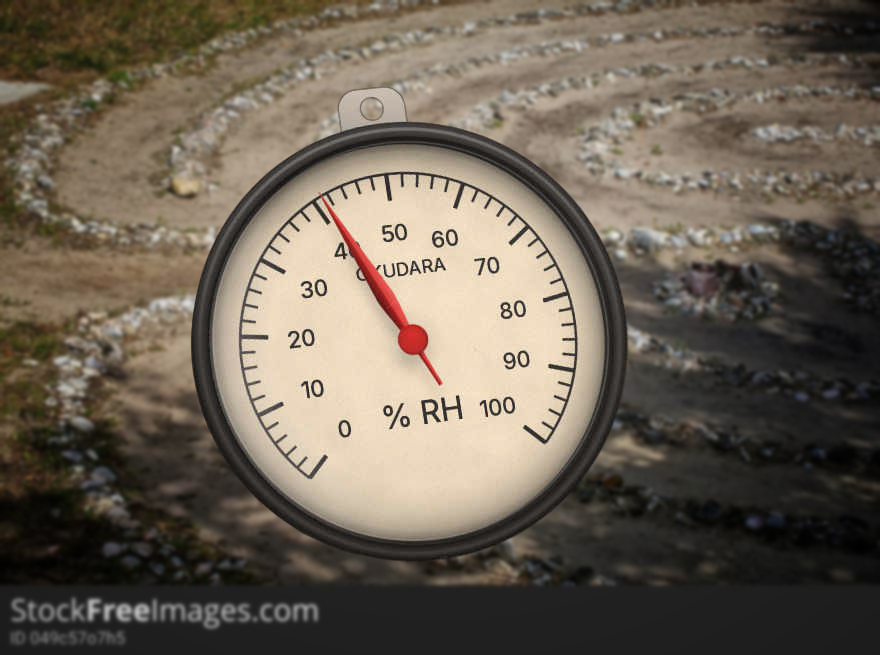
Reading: 41 %
